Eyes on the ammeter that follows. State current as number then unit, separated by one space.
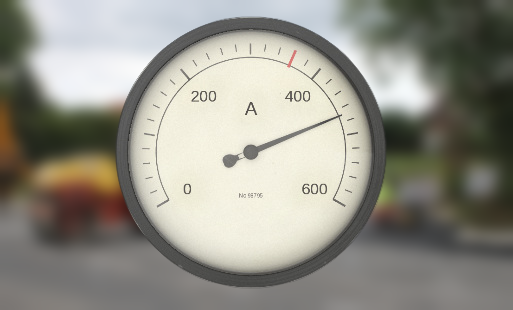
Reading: 470 A
